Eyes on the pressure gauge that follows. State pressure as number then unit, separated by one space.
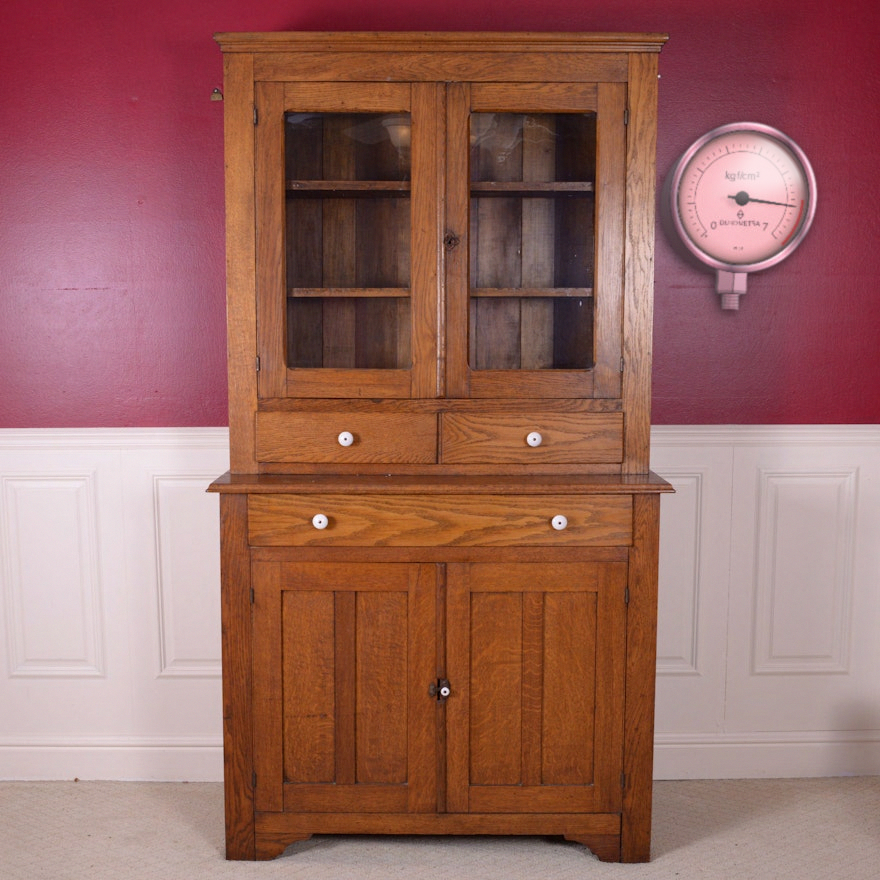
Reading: 6 kg/cm²
